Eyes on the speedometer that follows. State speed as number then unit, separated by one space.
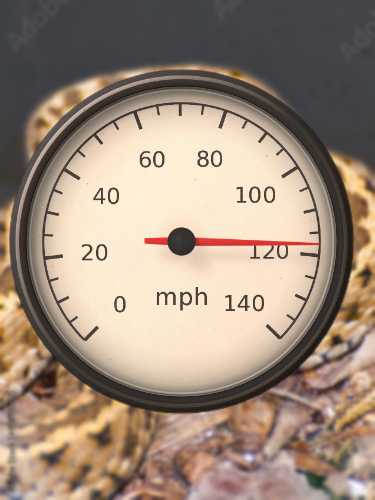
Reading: 117.5 mph
